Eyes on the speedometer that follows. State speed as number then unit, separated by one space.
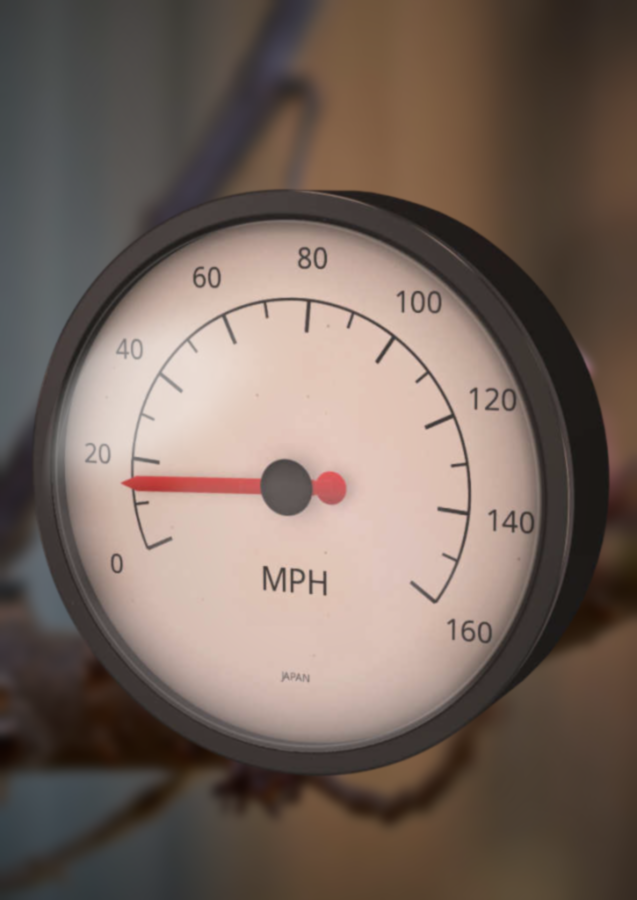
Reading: 15 mph
